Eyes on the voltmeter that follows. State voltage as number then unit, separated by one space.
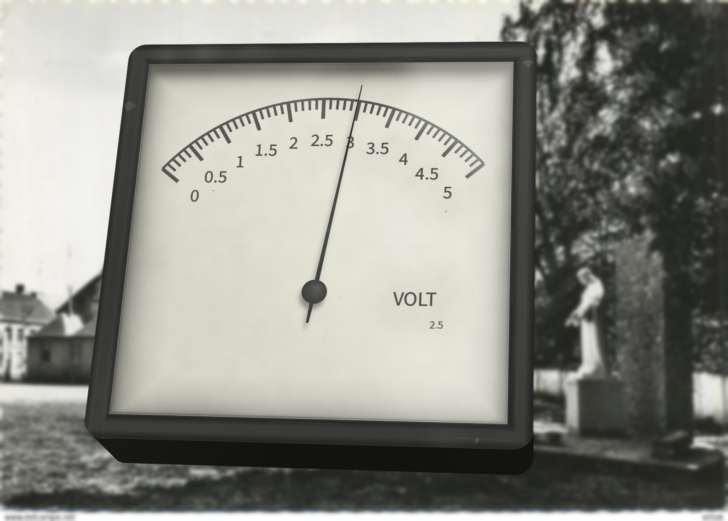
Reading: 3 V
